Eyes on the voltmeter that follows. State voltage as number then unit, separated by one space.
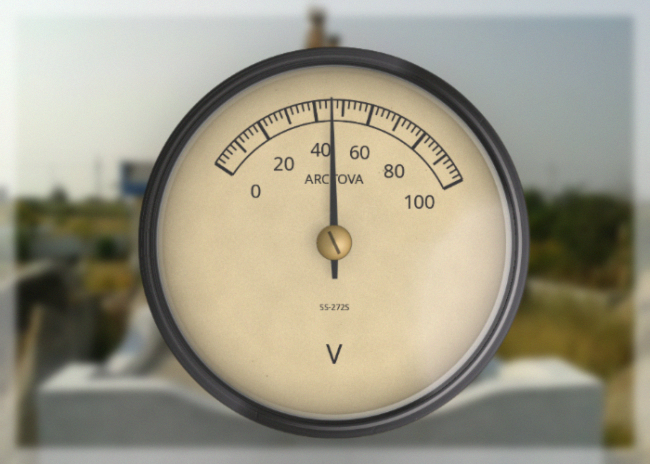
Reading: 46 V
